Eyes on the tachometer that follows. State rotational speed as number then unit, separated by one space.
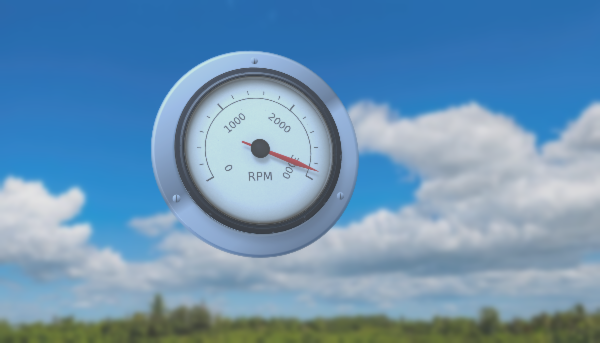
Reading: 2900 rpm
